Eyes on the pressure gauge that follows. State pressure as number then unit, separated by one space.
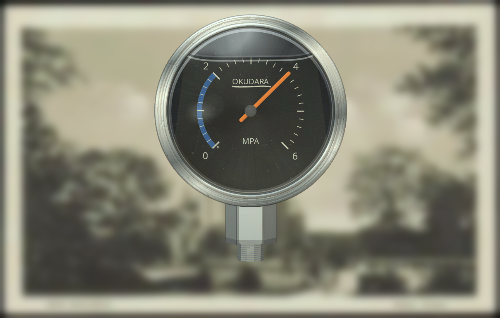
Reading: 4 MPa
